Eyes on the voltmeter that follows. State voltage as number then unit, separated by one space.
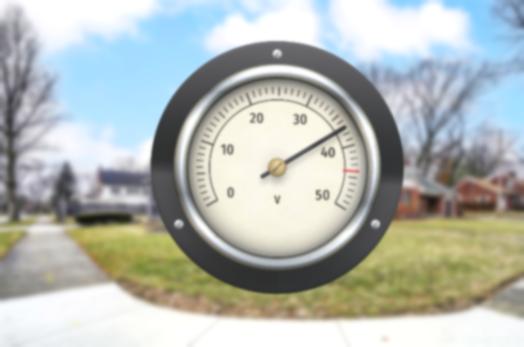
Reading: 37 V
